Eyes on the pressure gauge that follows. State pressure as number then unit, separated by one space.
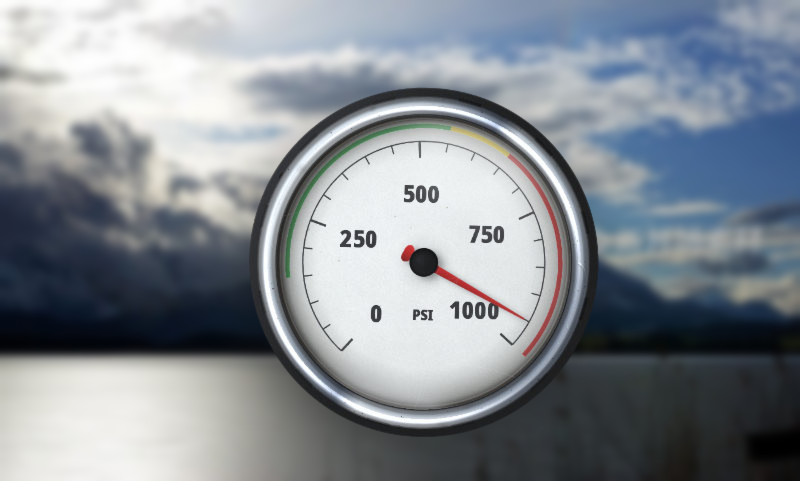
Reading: 950 psi
